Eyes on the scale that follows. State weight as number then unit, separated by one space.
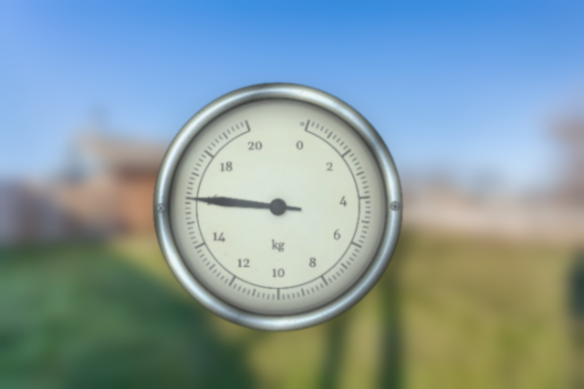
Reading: 16 kg
